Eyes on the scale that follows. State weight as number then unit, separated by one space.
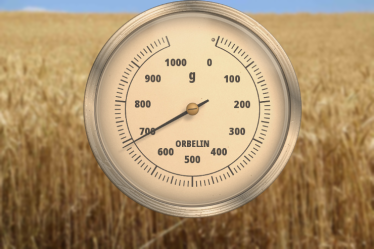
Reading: 690 g
